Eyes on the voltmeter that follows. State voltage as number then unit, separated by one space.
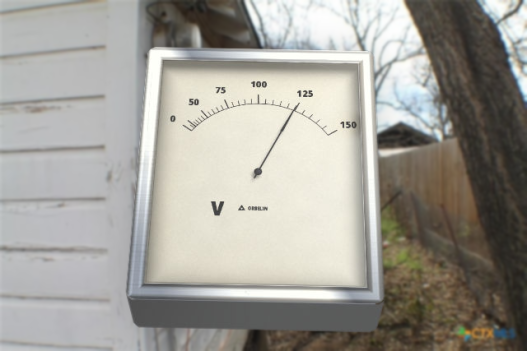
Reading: 125 V
